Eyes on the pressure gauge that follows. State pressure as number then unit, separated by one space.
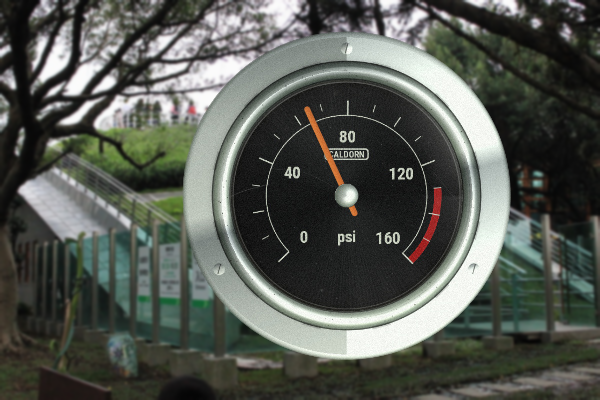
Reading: 65 psi
